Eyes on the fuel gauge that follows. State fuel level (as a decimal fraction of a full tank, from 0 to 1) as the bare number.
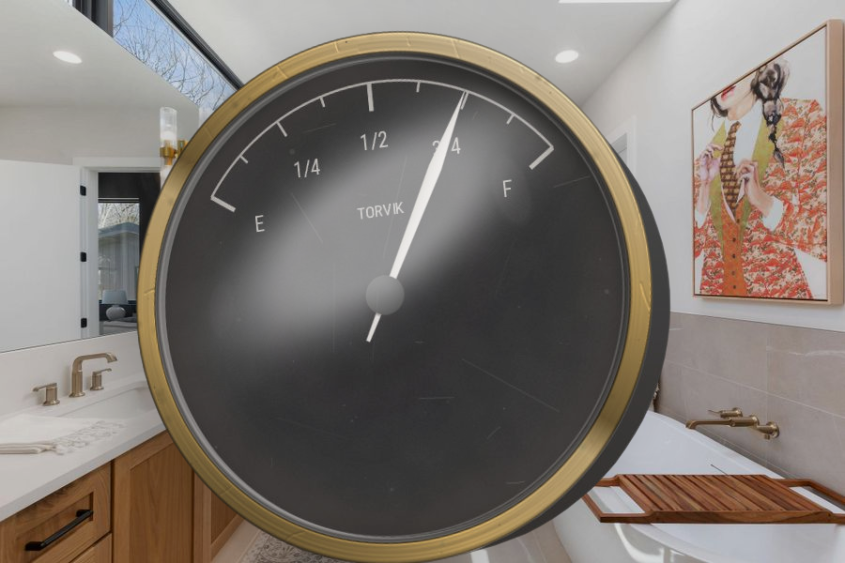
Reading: 0.75
